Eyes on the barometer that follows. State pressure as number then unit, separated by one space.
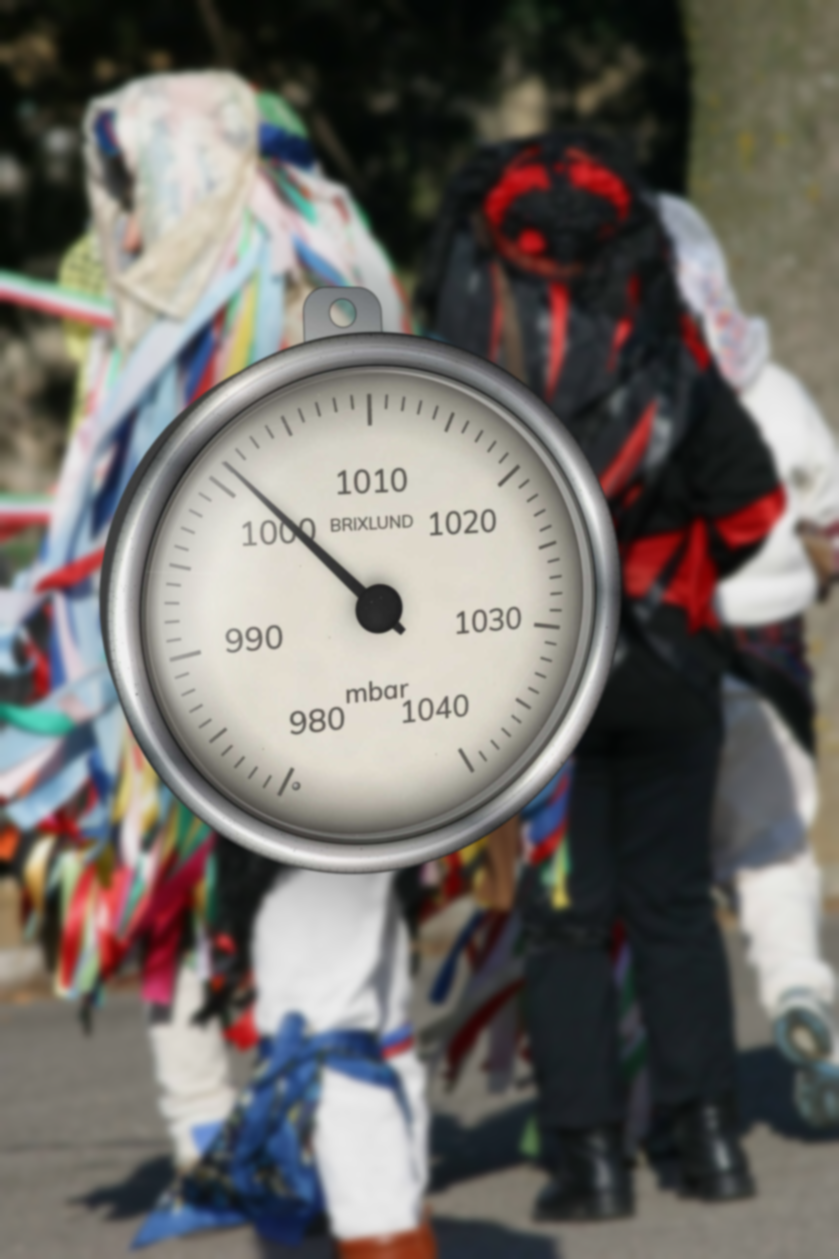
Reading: 1001 mbar
